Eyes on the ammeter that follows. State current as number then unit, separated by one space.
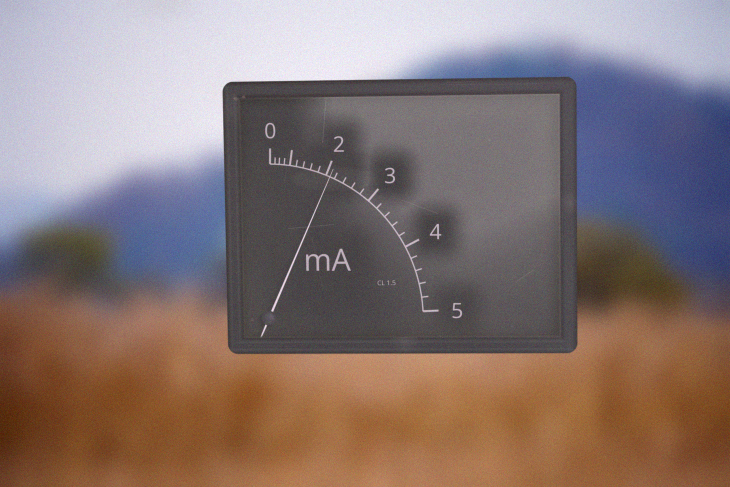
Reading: 2.1 mA
